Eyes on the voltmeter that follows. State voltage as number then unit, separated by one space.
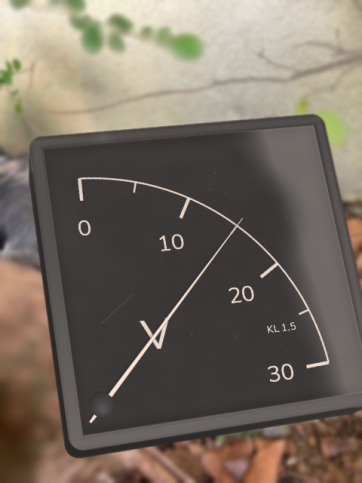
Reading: 15 V
